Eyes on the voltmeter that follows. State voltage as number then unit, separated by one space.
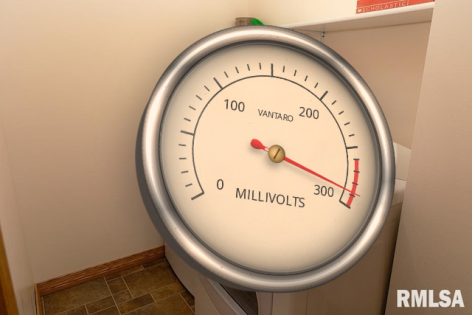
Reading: 290 mV
